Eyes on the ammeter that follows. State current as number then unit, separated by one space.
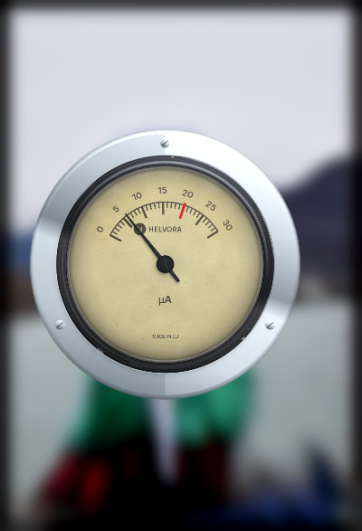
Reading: 6 µA
